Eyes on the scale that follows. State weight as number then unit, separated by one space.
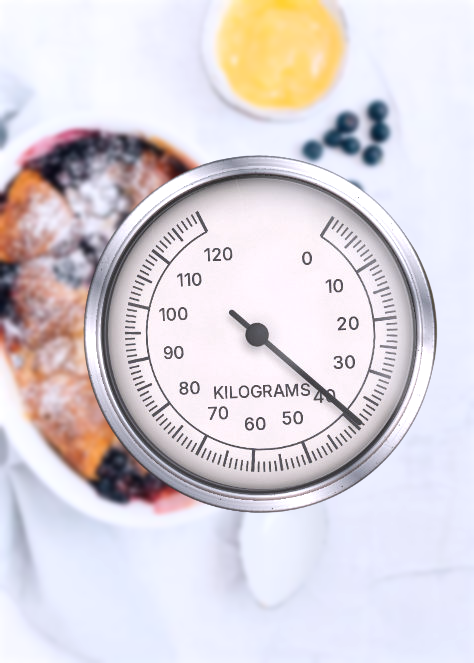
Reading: 39 kg
